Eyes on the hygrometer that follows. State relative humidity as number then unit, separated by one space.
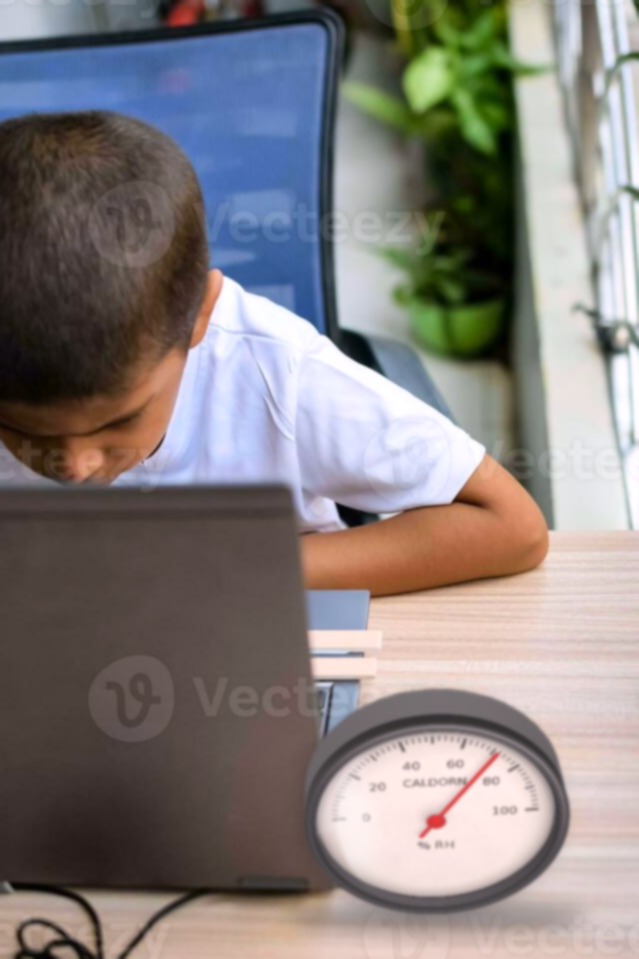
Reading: 70 %
